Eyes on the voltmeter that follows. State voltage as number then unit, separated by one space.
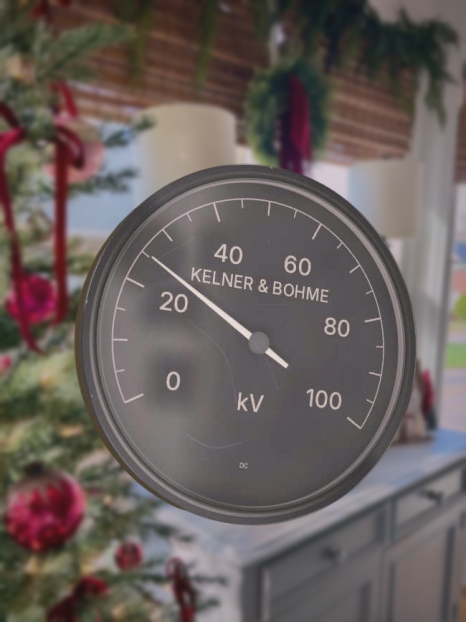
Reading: 25 kV
